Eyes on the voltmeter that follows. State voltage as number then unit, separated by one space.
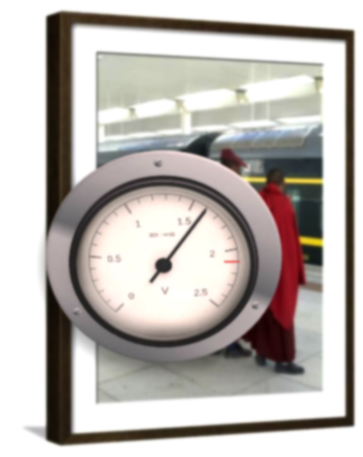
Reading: 1.6 V
